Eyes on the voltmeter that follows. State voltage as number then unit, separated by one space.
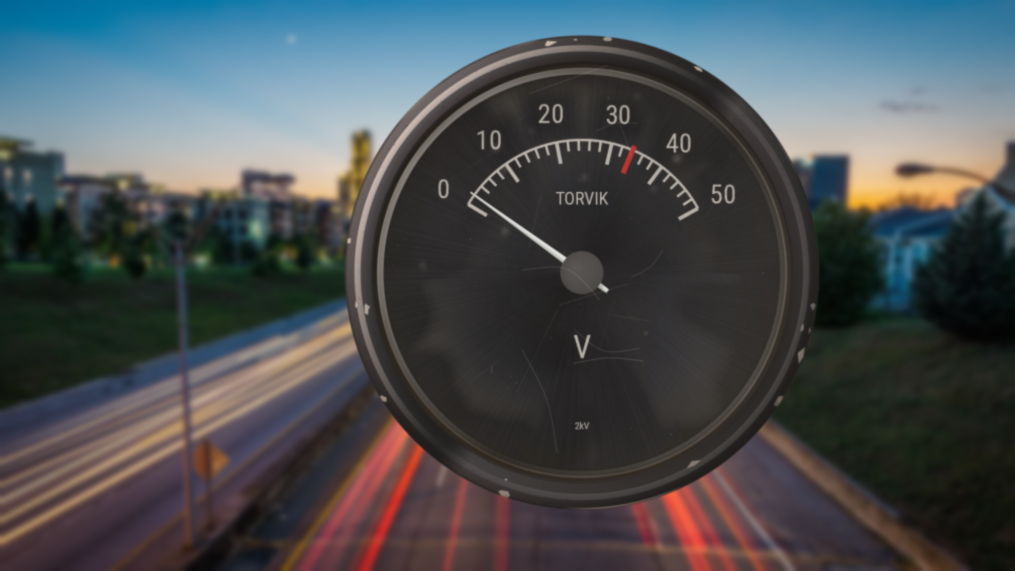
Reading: 2 V
